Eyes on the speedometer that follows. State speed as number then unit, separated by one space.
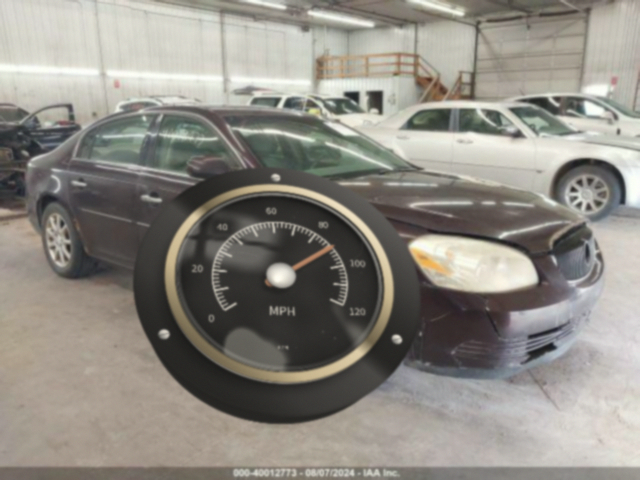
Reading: 90 mph
